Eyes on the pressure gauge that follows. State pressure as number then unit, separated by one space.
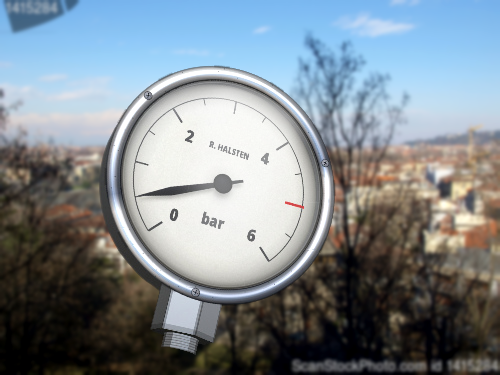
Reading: 0.5 bar
